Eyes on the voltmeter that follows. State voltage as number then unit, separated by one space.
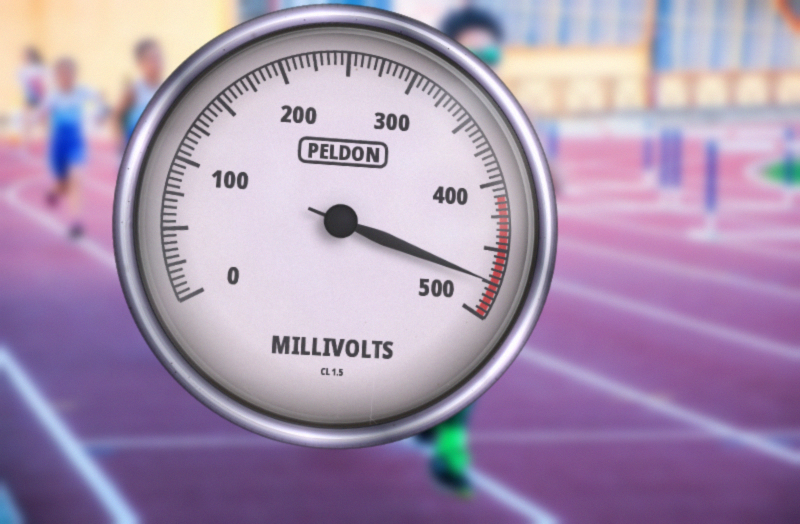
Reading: 475 mV
